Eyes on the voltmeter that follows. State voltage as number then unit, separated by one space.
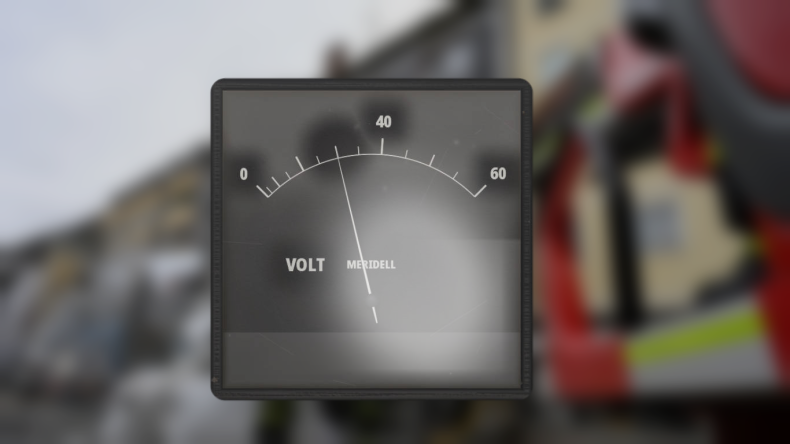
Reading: 30 V
